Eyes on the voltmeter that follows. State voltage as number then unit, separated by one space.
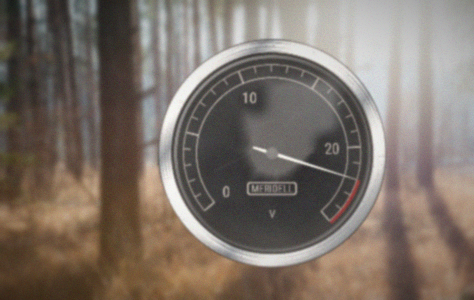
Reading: 22 V
